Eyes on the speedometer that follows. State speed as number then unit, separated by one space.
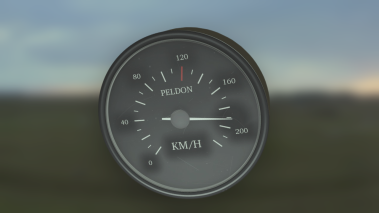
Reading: 190 km/h
